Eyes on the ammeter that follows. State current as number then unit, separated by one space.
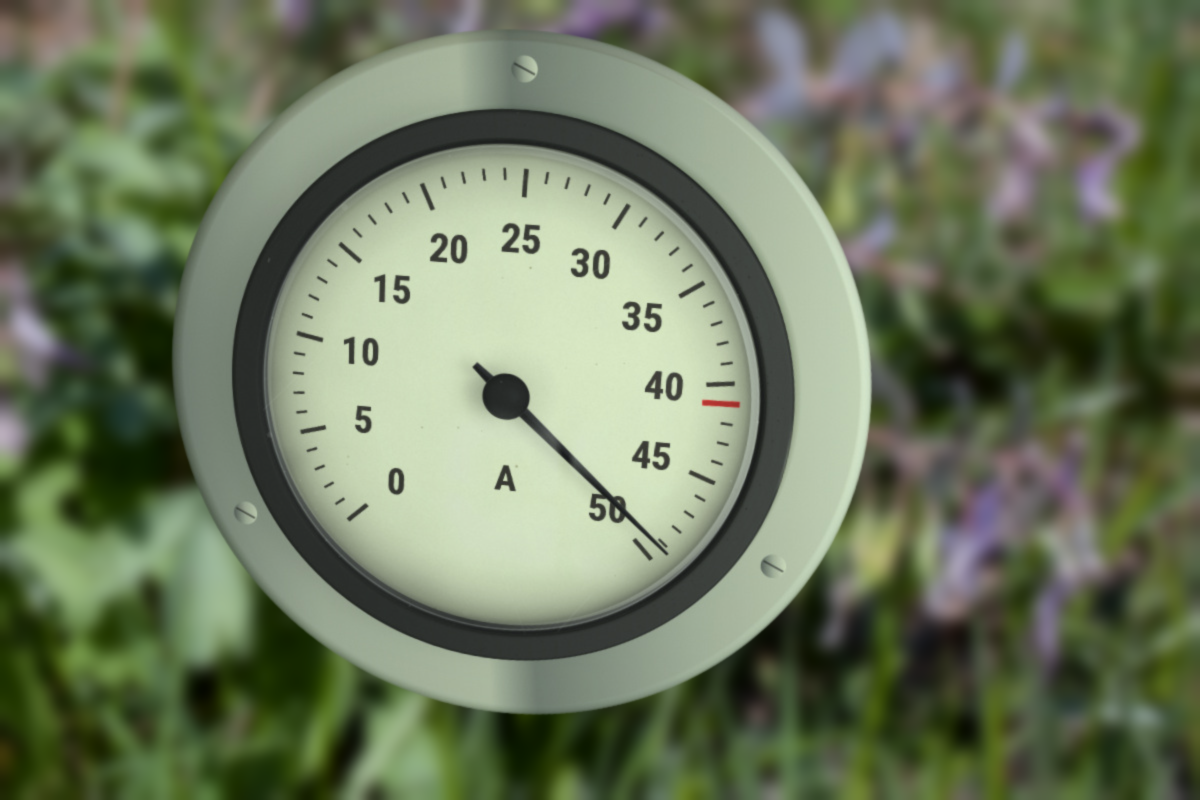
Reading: 49 A
